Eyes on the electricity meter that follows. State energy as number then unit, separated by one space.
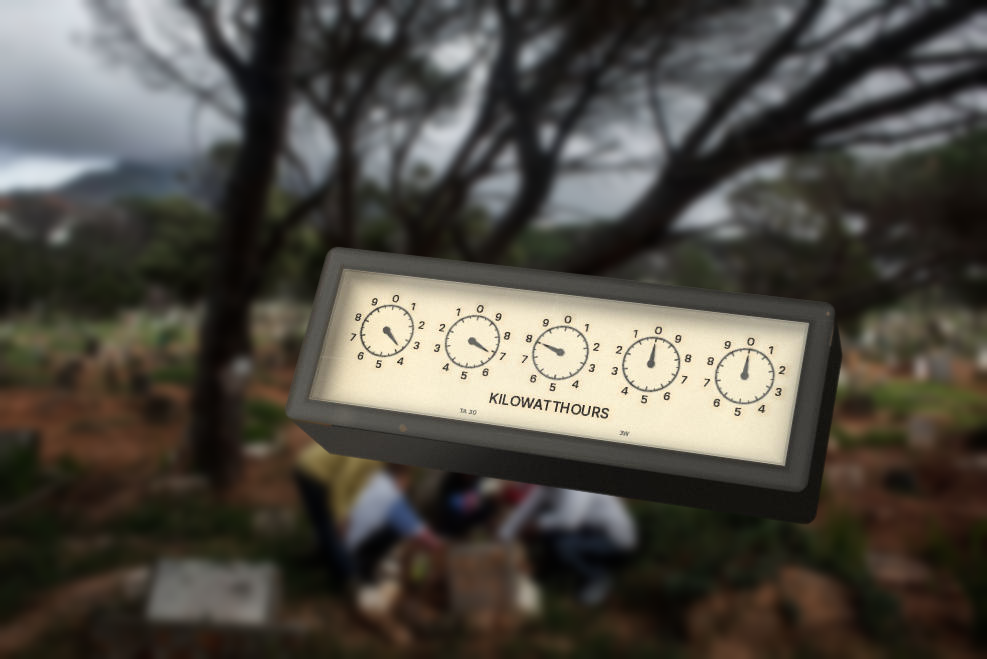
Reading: 36800 kWh
